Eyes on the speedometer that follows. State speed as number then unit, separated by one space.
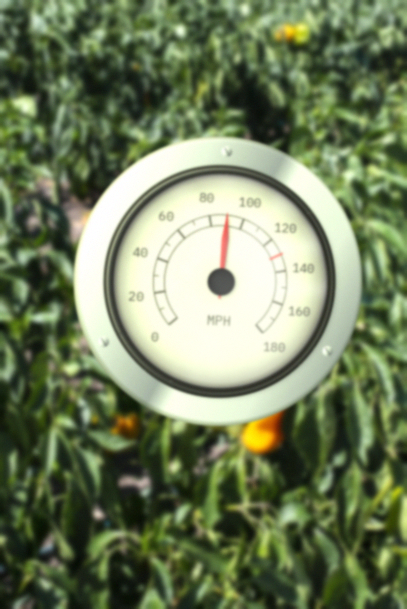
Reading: 90 mph
